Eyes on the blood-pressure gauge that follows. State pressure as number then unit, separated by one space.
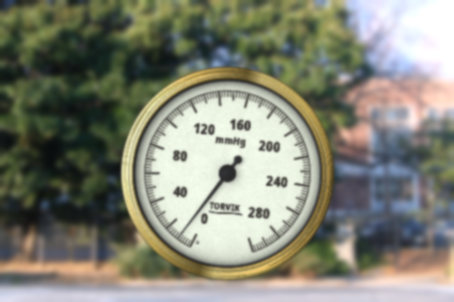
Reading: 10 mmHg
